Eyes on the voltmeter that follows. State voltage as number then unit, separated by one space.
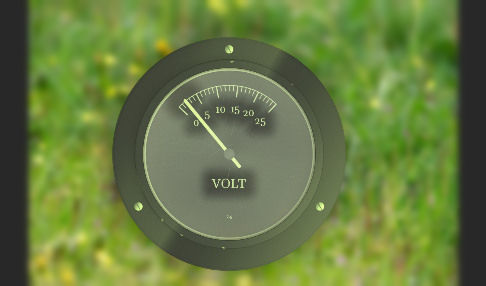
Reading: 2 V
